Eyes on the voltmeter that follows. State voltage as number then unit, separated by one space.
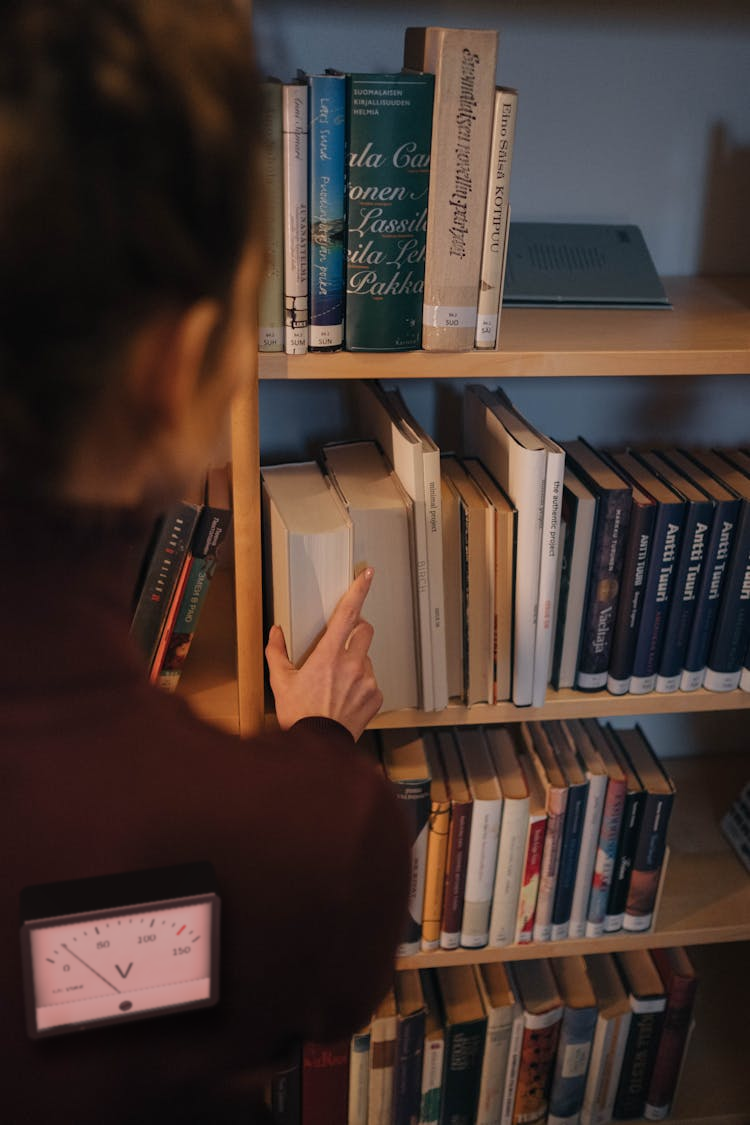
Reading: 20 V
